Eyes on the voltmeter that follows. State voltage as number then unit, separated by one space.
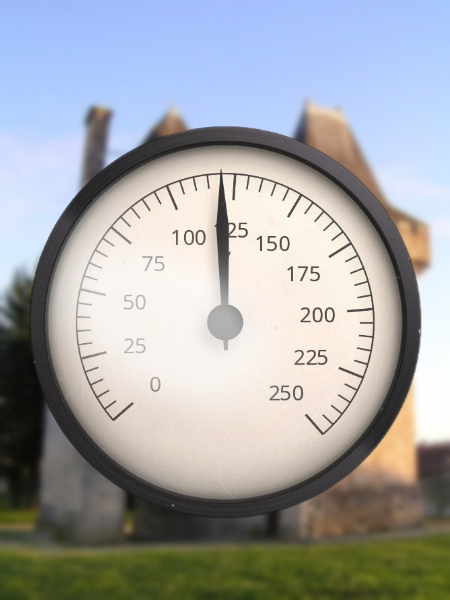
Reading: 120 V
